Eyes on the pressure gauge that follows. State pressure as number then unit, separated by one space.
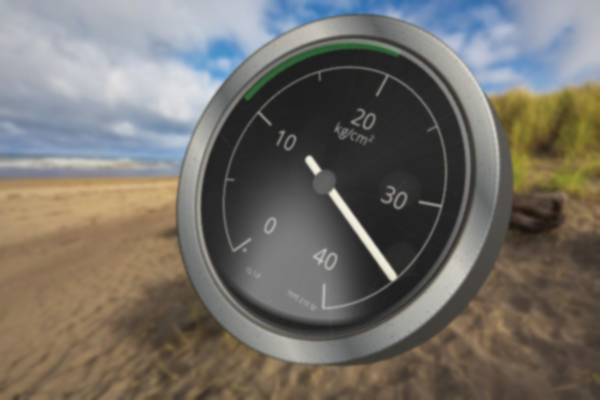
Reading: 35 kg/cm²
